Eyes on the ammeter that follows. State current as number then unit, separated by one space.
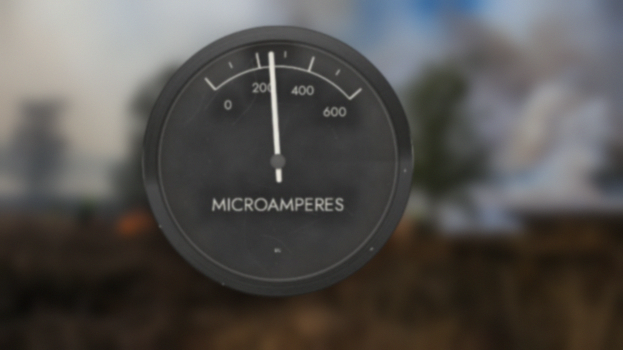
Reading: 250 µA
